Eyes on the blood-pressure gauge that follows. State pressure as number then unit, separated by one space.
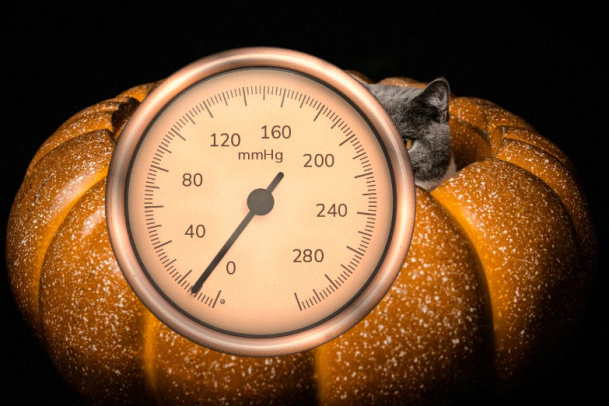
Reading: 12 mmHg
